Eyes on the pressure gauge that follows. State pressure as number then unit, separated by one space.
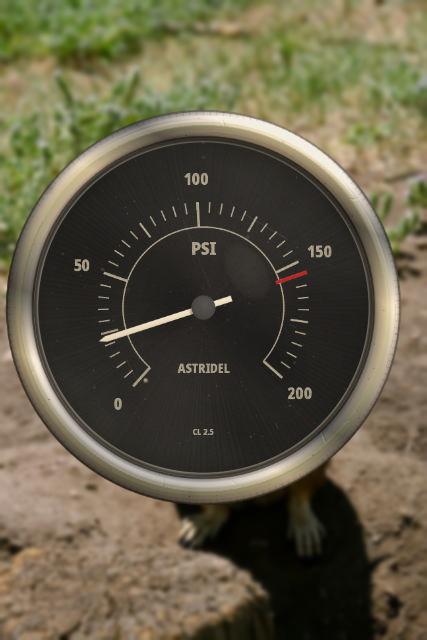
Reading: 22.5 psi
